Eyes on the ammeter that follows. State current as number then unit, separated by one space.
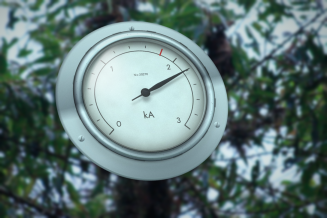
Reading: 2.2 kA
